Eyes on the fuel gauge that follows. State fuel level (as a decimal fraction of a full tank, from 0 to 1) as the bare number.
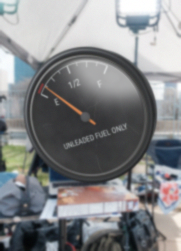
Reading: 0.125
